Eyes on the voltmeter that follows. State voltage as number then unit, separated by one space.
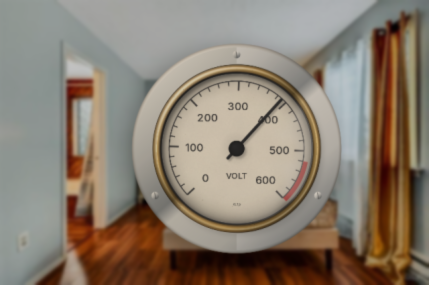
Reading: 390 V
